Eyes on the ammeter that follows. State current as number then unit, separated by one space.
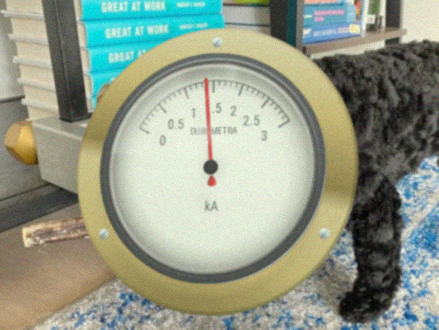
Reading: 1.4 kA
